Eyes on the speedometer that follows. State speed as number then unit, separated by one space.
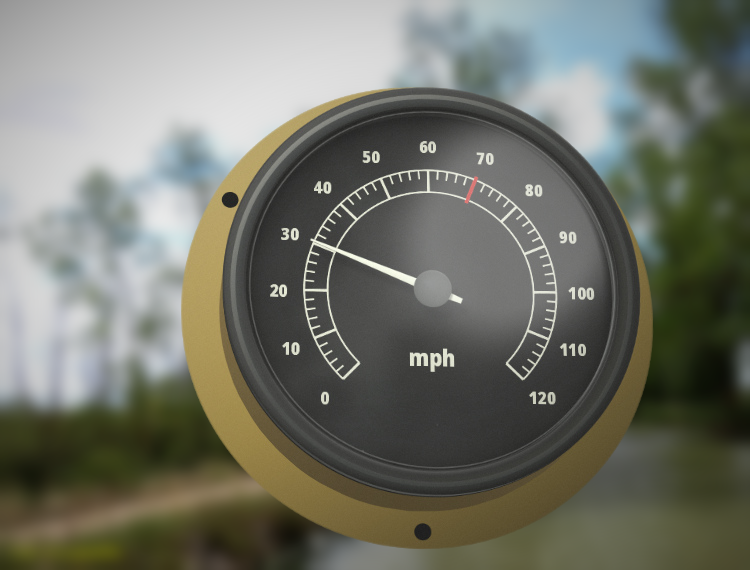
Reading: 30 mph
